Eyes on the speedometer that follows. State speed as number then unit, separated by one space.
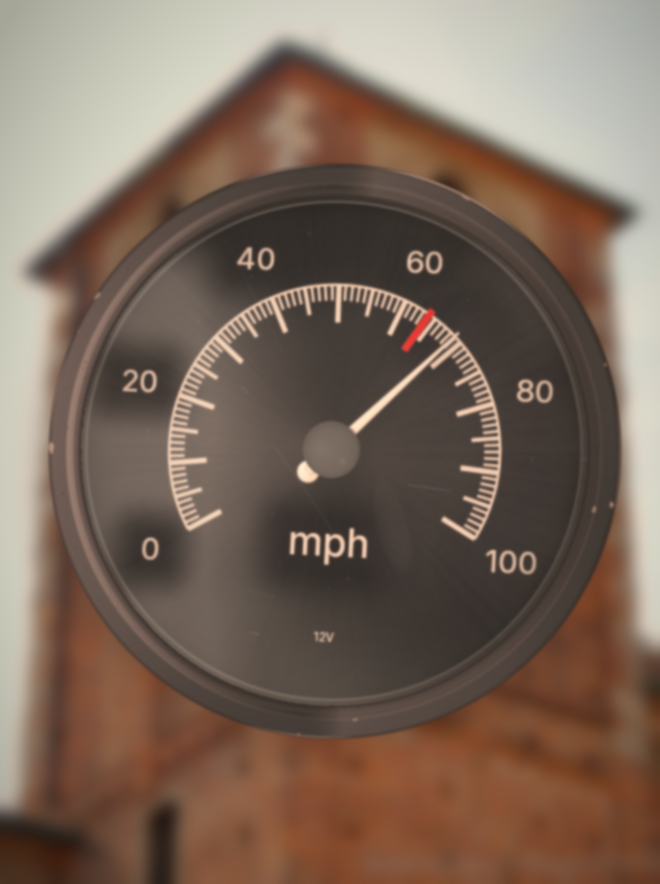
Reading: 69 mph
